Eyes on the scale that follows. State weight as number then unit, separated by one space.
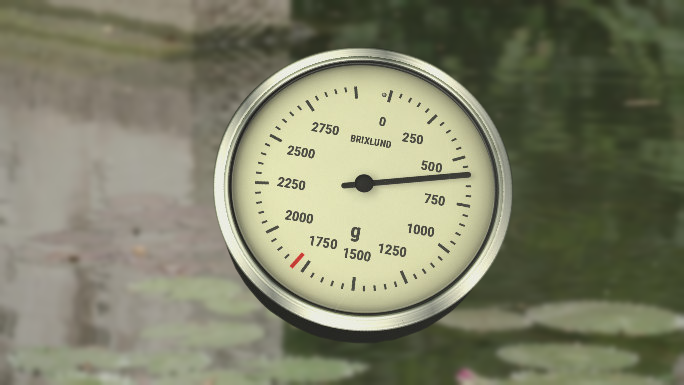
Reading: 600 g
